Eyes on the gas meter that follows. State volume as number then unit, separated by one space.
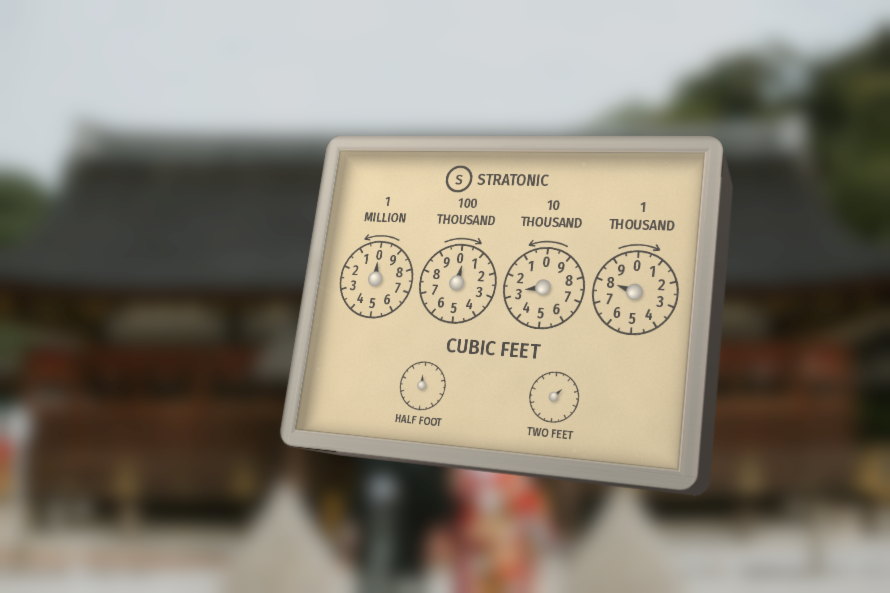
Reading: 2800 ft³
